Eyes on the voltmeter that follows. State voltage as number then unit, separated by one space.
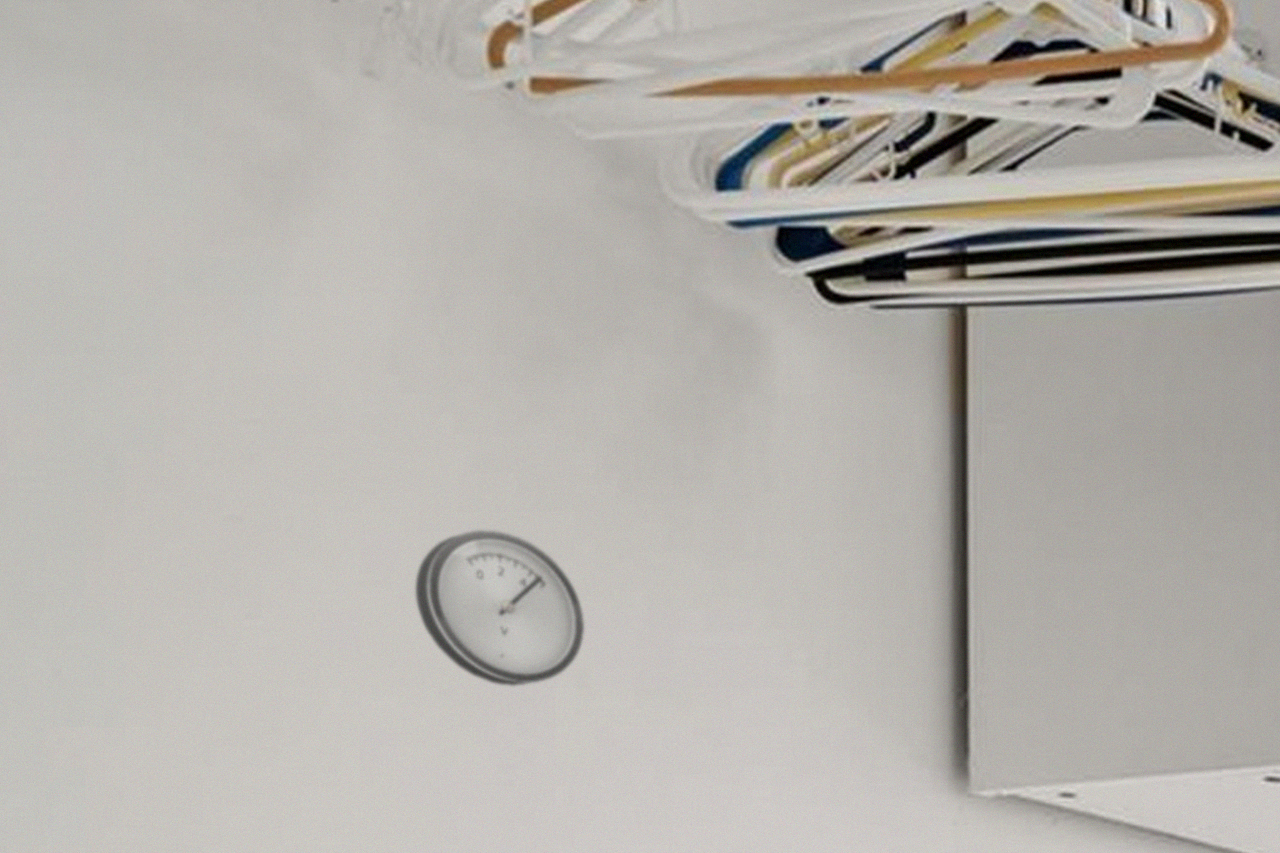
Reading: 4.5 V
